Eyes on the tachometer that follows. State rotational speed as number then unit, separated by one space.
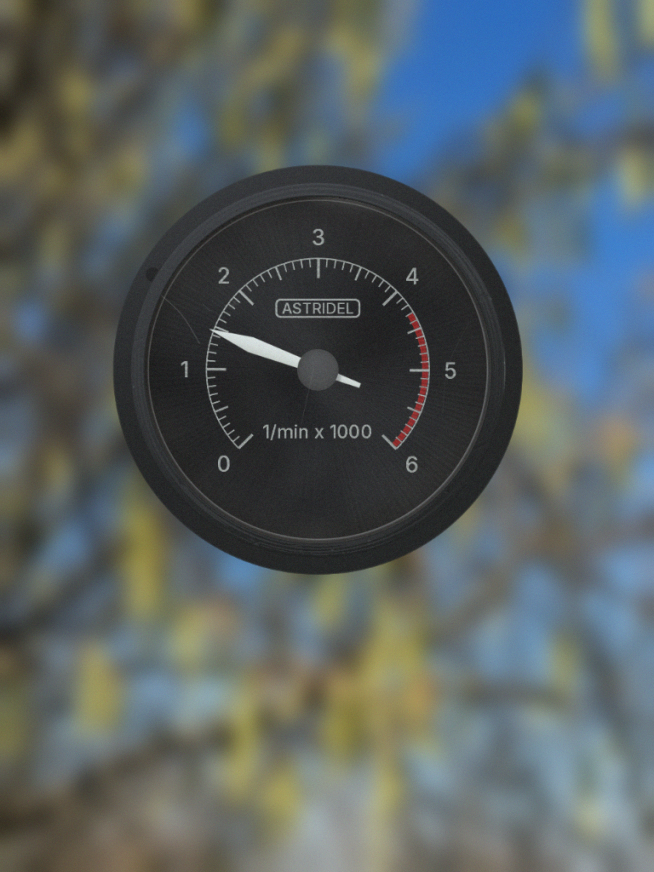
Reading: 1450 rpm
